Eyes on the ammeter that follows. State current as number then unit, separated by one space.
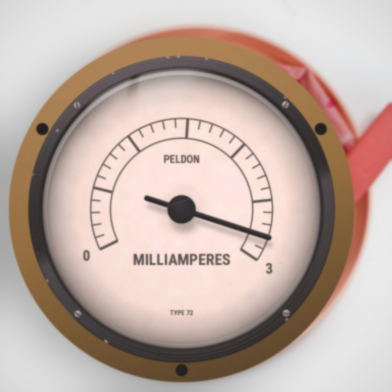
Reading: 2.8 mA
